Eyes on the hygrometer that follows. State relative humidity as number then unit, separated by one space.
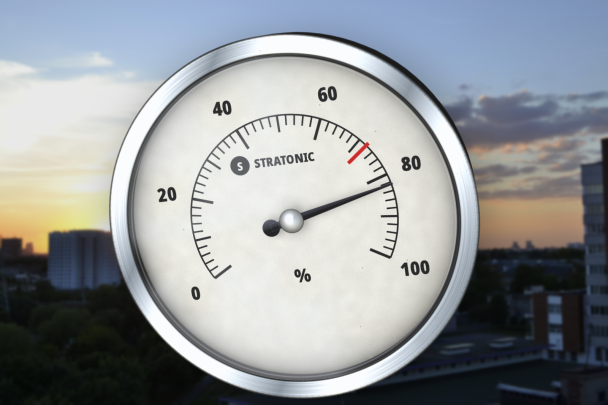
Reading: 82 %
